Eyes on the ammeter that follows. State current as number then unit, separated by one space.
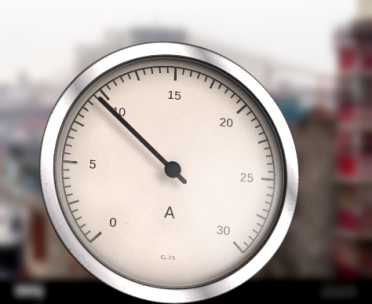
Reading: 9.5 A
